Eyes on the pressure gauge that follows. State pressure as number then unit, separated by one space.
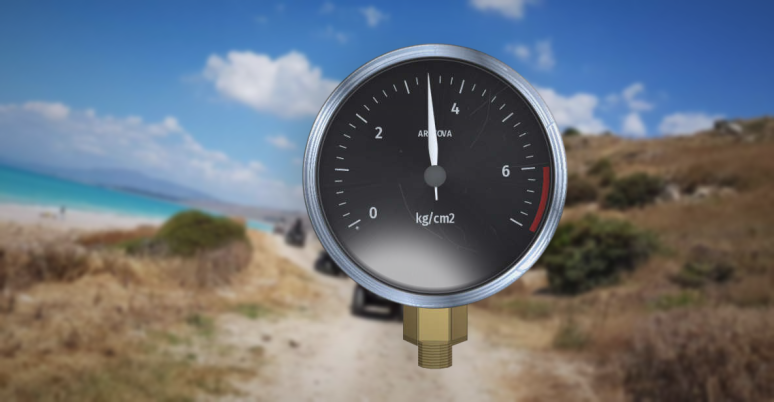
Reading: 3.4 kg/cm²
